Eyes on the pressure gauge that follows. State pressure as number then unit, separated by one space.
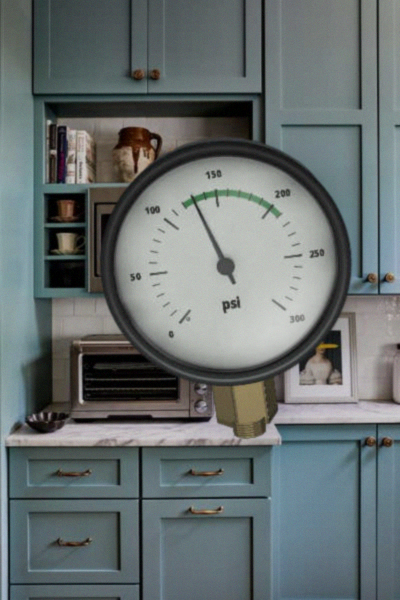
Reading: 130 psi
